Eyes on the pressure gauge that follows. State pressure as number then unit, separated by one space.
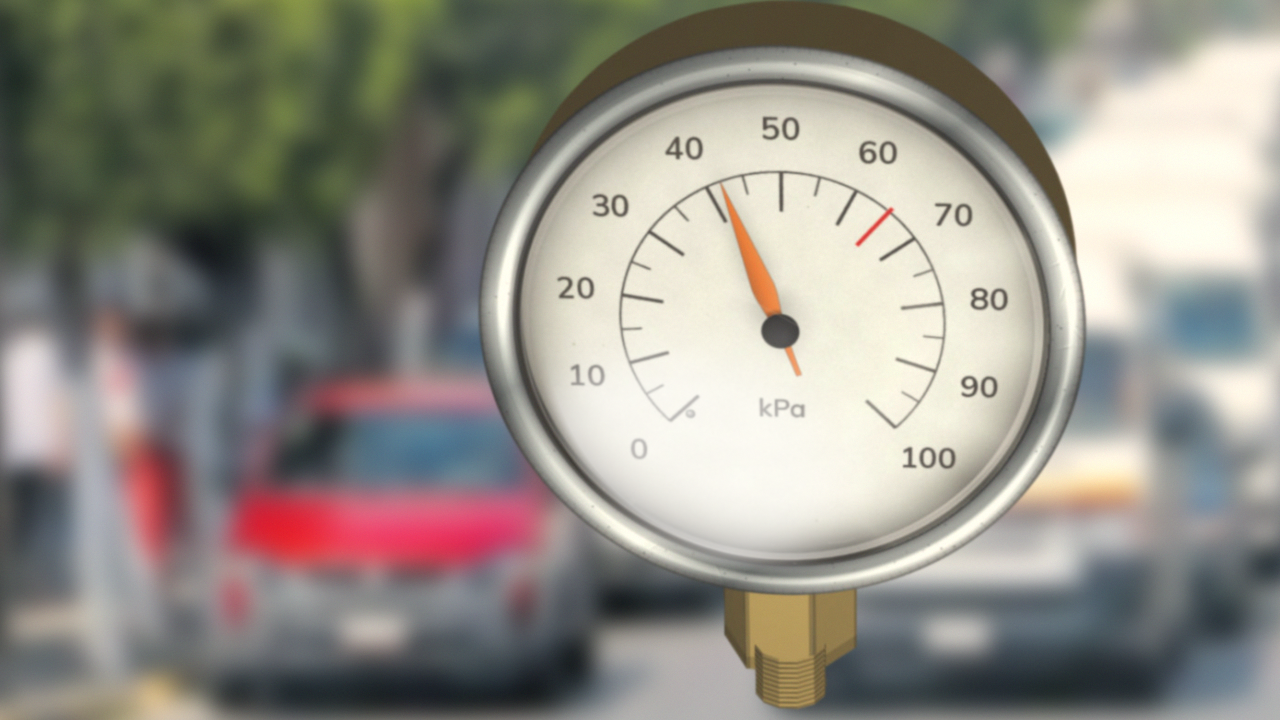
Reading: 42.5 kPa
